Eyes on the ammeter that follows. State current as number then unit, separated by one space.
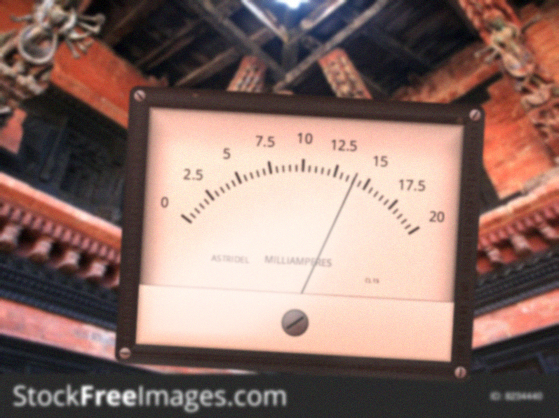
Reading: 14 mA
